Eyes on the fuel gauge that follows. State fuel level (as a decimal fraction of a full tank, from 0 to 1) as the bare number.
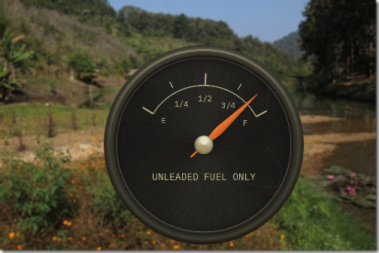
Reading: 0.875
